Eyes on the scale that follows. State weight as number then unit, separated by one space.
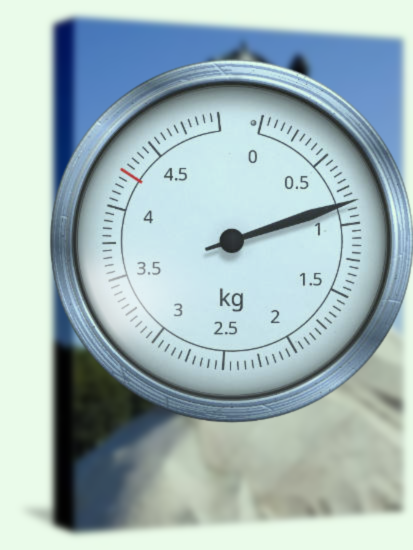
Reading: 0.85 kg
